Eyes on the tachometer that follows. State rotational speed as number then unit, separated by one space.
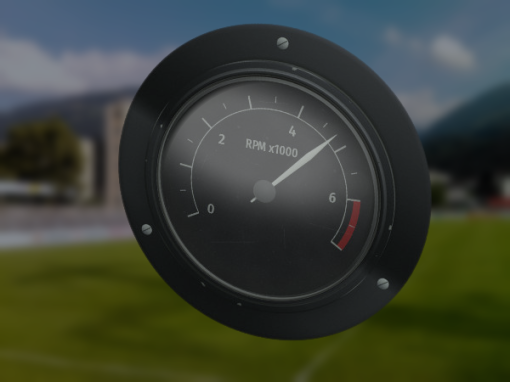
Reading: 4750 rpm
